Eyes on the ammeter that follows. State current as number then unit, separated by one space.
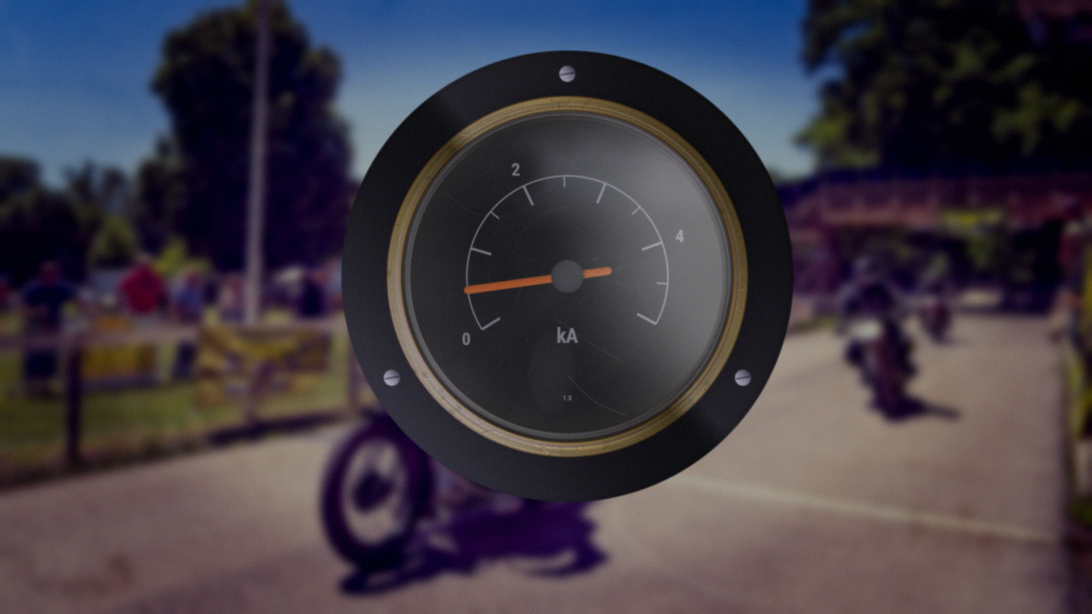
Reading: 0.5 kA
